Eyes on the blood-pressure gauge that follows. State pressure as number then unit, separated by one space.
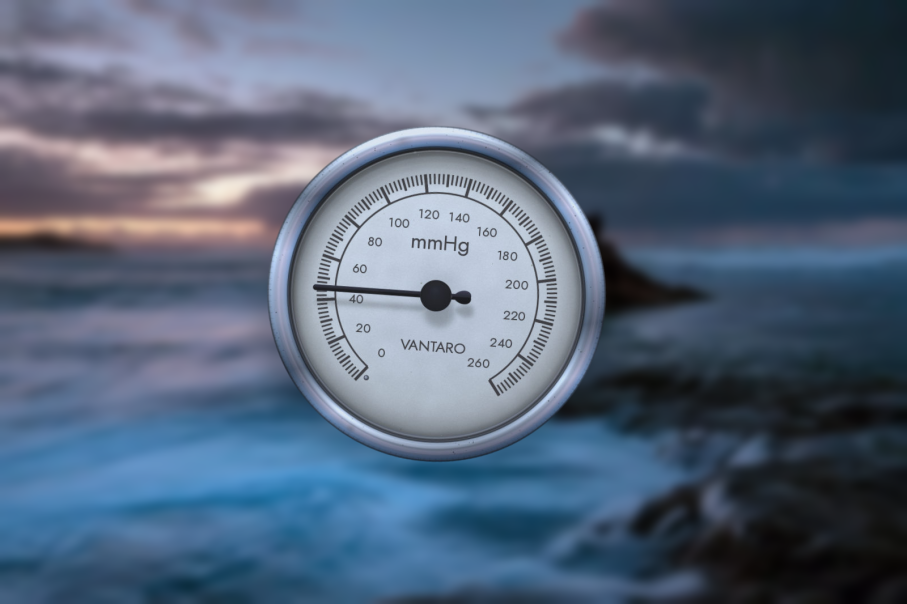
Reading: 46 mmHg
